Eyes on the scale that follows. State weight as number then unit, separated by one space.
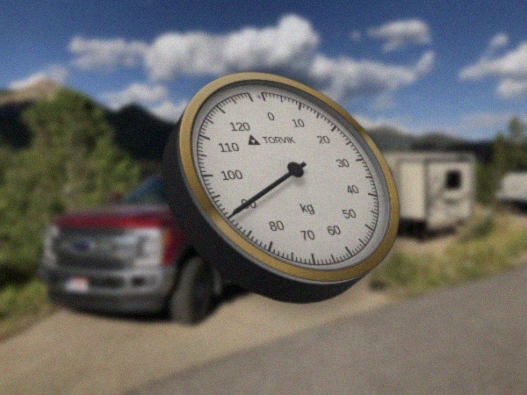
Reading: 90 kg
